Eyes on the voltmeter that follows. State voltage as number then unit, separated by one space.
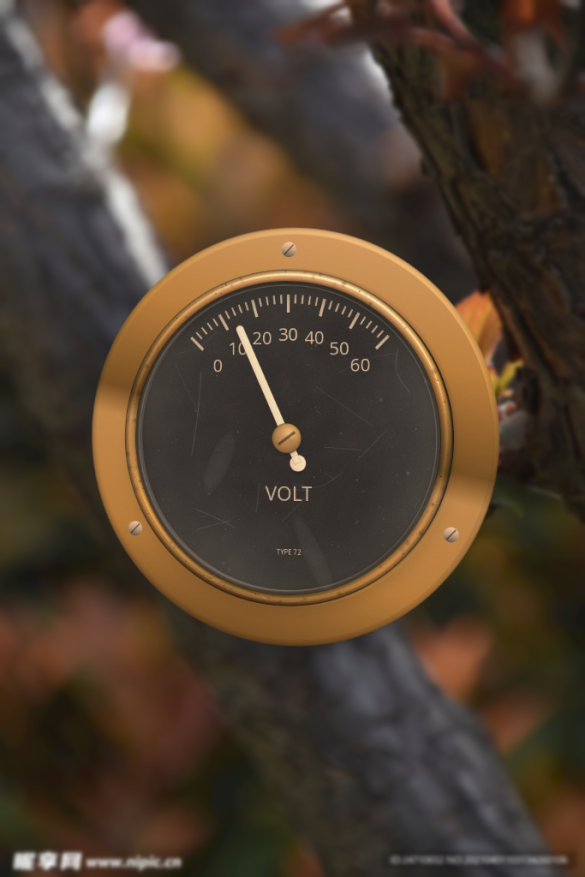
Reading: 14 V
